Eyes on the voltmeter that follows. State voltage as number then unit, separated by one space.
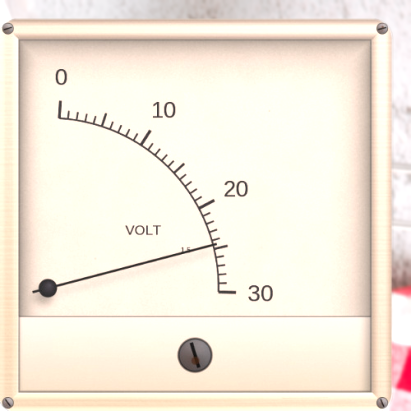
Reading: 24.5 V
